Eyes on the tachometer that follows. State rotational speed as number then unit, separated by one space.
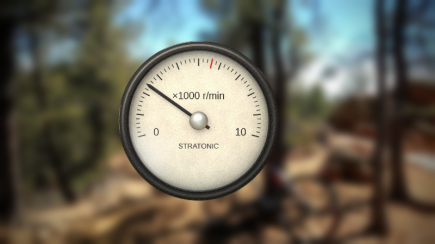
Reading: 2400 rpm
